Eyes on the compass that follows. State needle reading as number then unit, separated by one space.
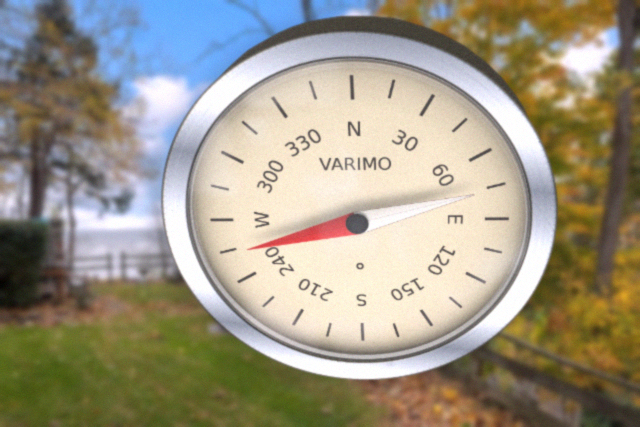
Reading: 255 °
